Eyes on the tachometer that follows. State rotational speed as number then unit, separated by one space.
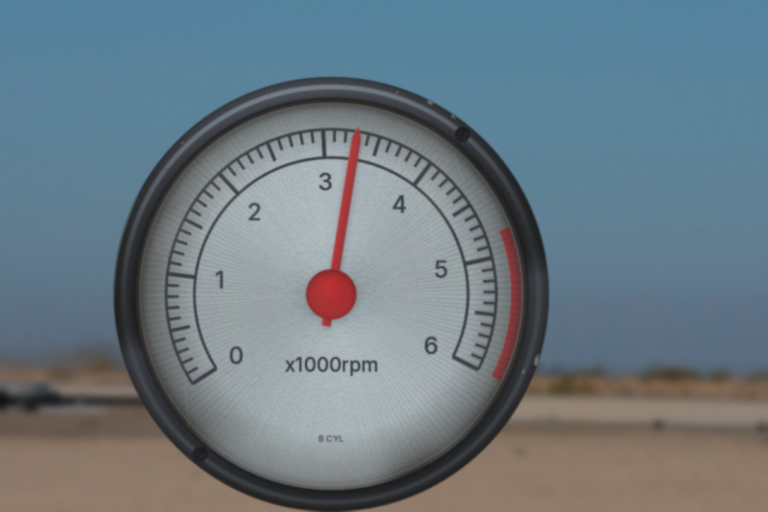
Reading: 3300 rpm
